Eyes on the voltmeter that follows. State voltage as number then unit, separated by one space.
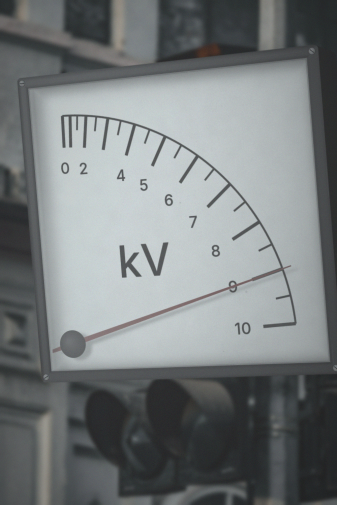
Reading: 9 kV
